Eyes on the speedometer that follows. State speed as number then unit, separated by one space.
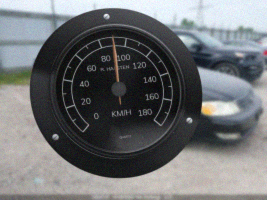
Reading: 90 km/h
